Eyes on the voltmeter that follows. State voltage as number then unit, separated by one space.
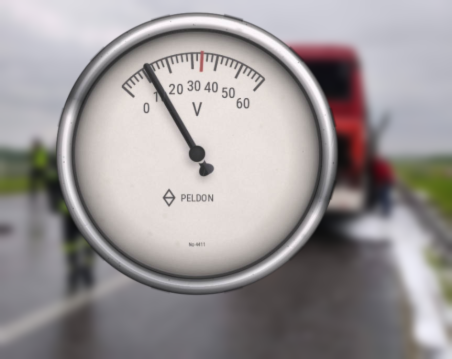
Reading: 12 V
